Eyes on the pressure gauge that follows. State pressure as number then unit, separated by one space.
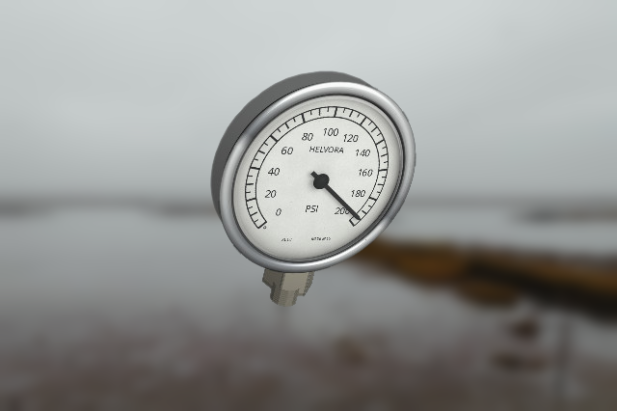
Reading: 195 psi
